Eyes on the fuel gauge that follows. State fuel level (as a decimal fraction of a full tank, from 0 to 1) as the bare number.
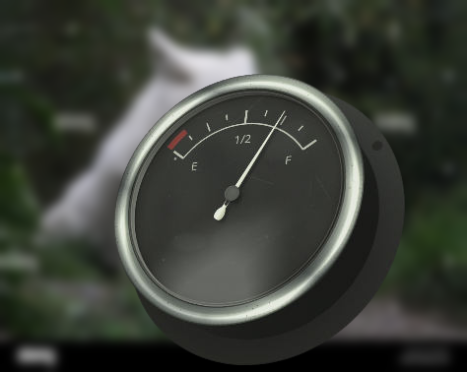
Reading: 0.75
